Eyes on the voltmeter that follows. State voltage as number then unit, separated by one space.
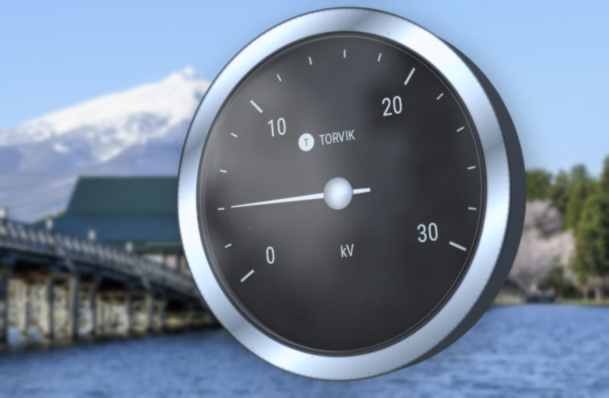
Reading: 4 kV
